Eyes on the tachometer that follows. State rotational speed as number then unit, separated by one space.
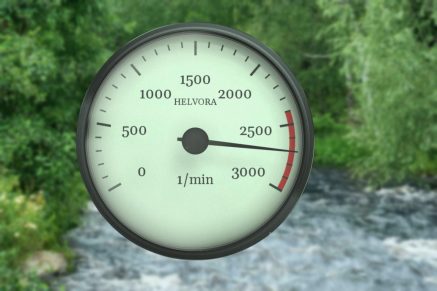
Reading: 2700 rpm
